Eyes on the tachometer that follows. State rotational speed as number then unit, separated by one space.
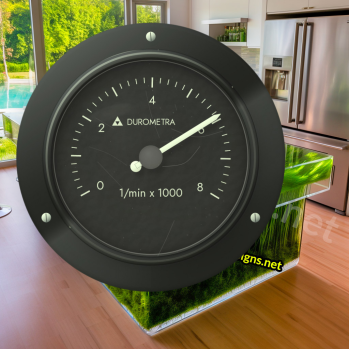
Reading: 5900 rpm
